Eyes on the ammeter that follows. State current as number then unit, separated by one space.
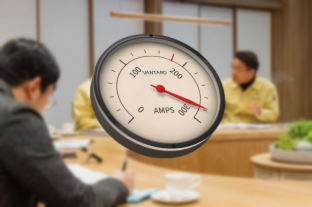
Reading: 280 A
